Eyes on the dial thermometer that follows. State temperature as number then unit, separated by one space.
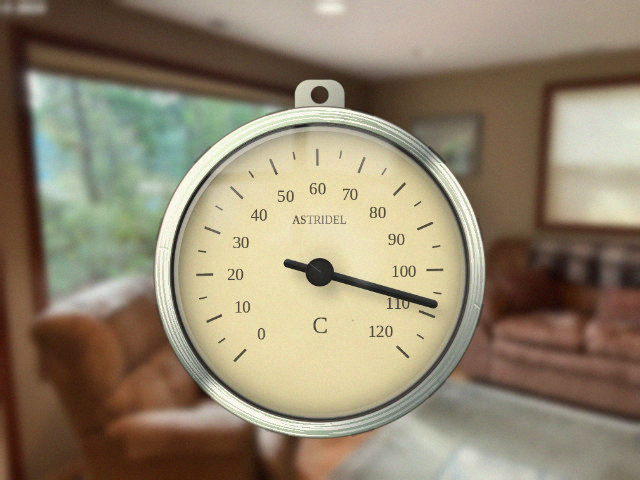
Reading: 107.5 °C
